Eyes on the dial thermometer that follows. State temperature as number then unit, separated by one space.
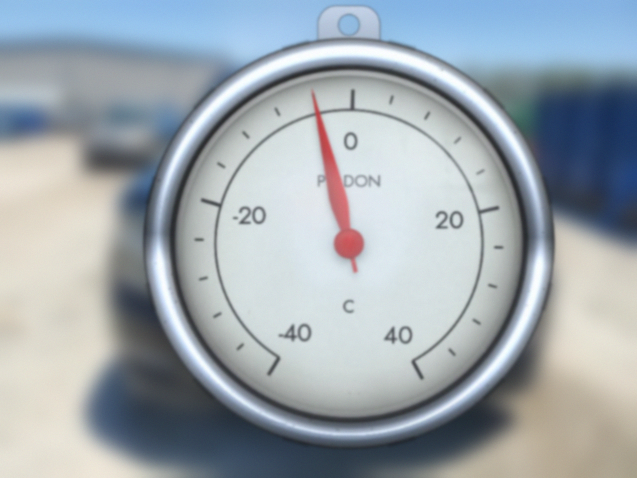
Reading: -4 °C
